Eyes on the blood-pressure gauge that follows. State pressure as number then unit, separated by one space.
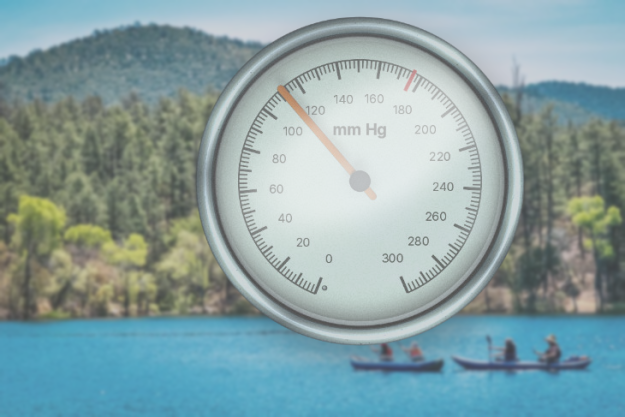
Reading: 112 mmHg
